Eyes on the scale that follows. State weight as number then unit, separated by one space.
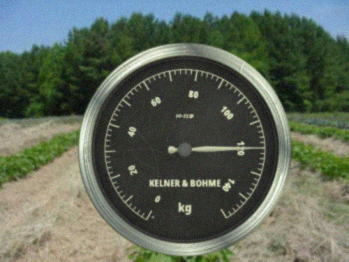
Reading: 120 kg
